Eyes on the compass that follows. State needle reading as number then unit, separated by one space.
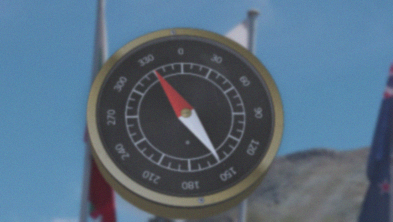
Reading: 330 °
